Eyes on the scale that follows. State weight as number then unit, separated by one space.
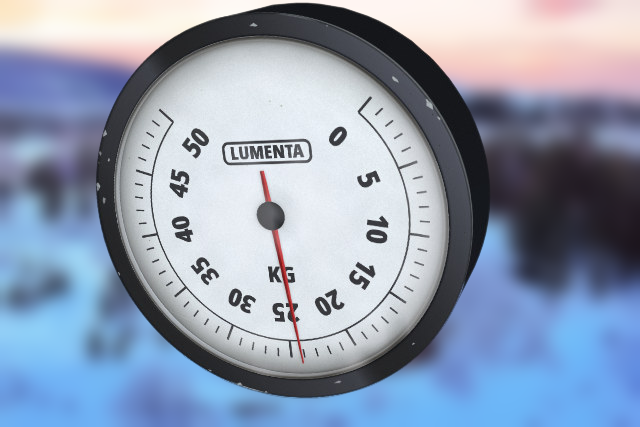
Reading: 24 kg
